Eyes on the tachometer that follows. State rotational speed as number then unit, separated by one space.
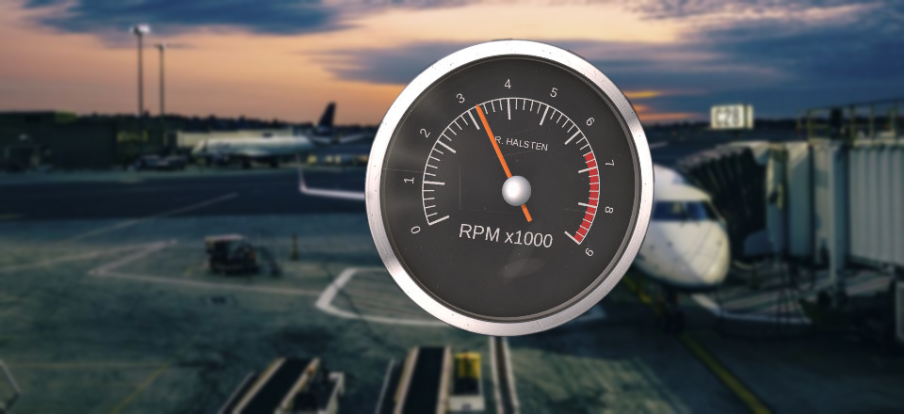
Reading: 3200 rpm
